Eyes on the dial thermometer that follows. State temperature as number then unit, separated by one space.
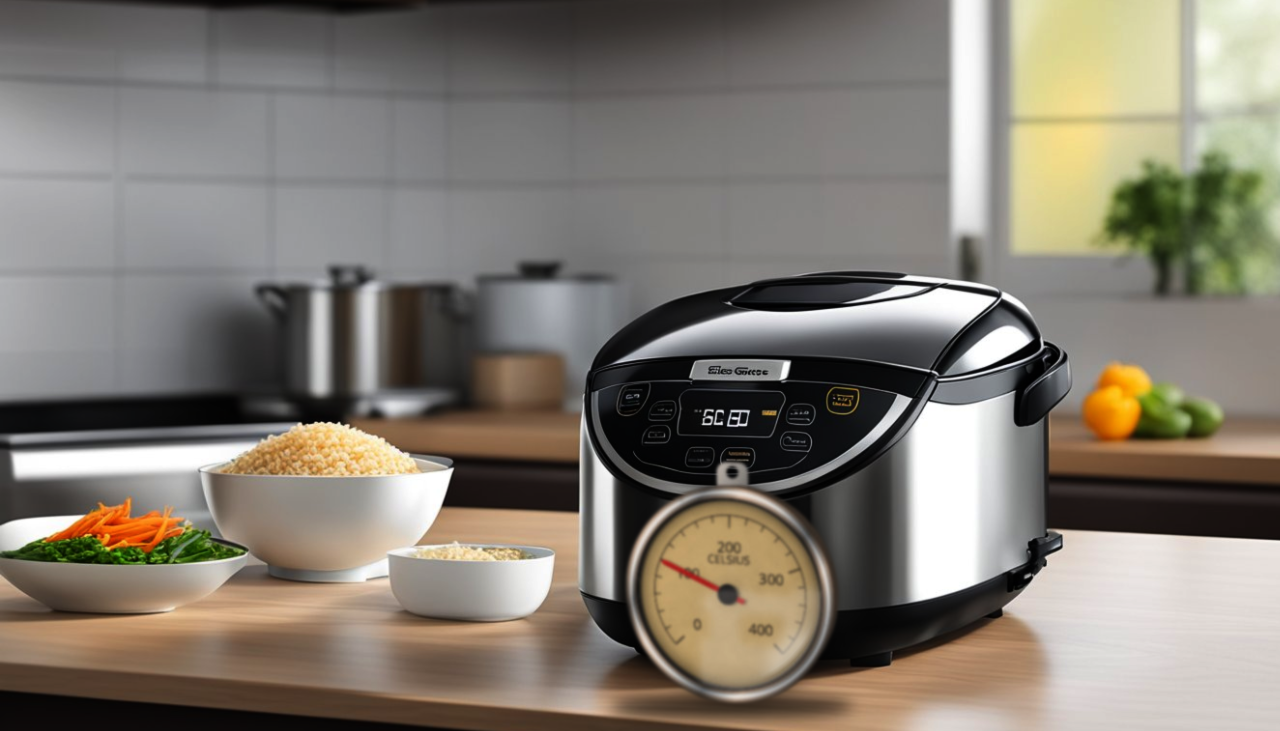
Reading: 100 °C
